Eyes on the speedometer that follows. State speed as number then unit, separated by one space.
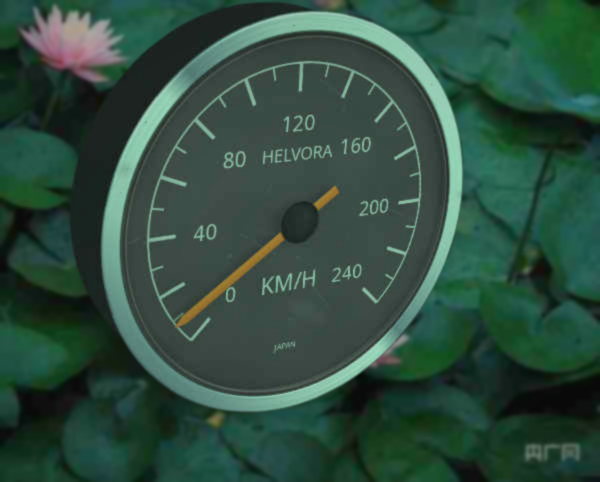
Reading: 10 km/h
